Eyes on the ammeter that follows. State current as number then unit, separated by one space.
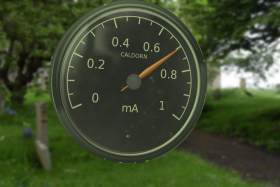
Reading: 0.7 mA
